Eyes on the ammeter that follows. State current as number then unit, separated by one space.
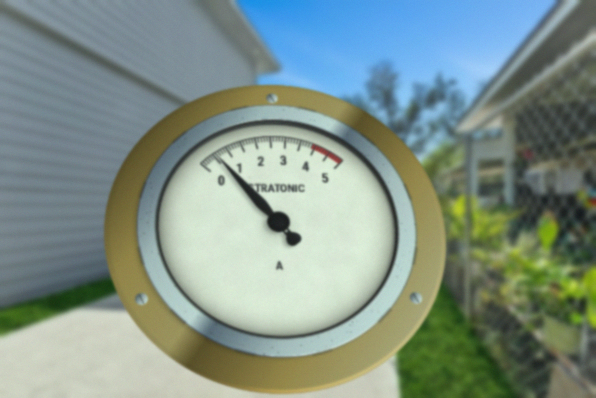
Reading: 0.5 A
